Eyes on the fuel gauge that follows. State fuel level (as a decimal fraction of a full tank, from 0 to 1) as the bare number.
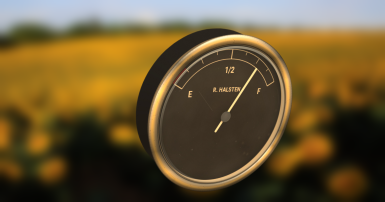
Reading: 0.75
